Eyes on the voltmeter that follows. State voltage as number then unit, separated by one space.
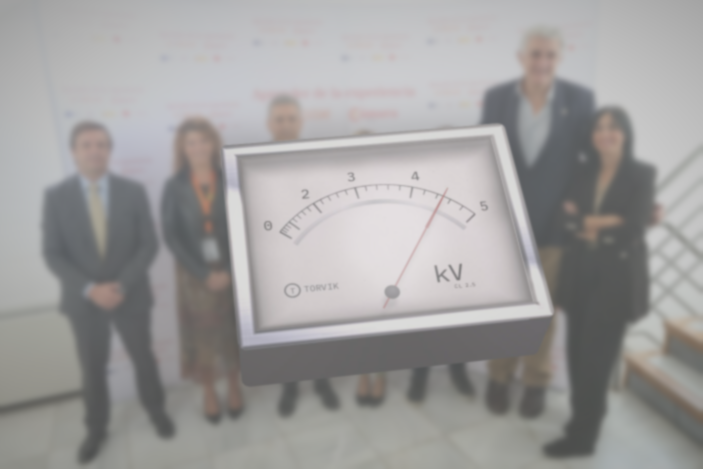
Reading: 4.5 kV
